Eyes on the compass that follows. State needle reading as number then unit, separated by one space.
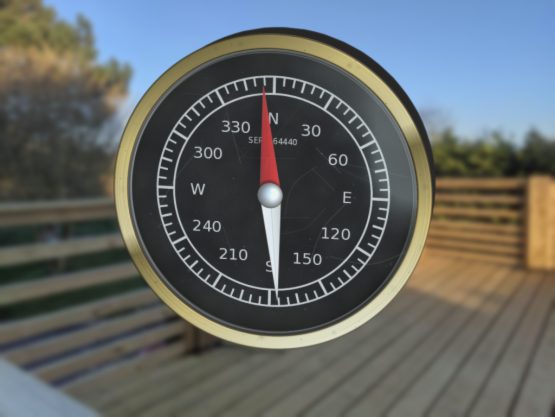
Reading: 355 °
